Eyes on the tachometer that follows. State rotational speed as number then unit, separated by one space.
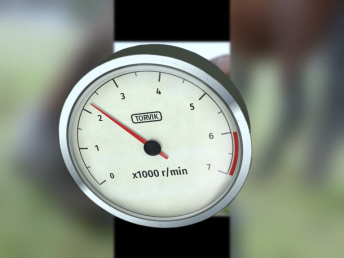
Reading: 2250 rpm
